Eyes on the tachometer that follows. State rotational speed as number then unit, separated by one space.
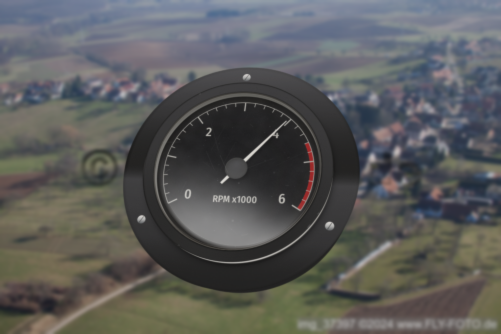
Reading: 4000 rpm
